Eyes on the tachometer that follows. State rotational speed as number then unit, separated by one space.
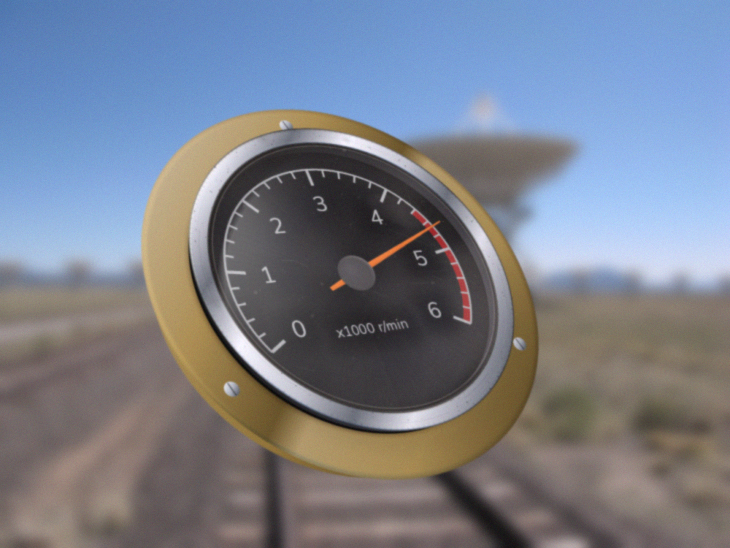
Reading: 4700 rpm
